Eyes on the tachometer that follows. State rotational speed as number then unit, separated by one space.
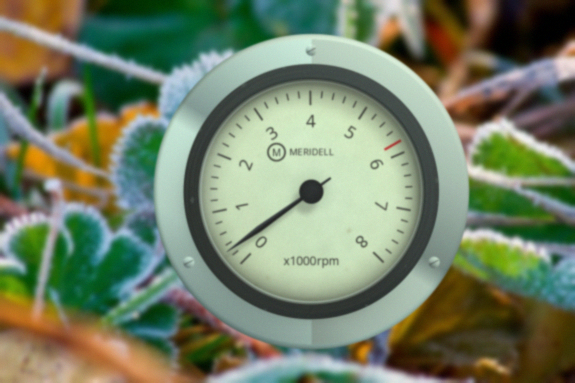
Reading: 300 rpm
